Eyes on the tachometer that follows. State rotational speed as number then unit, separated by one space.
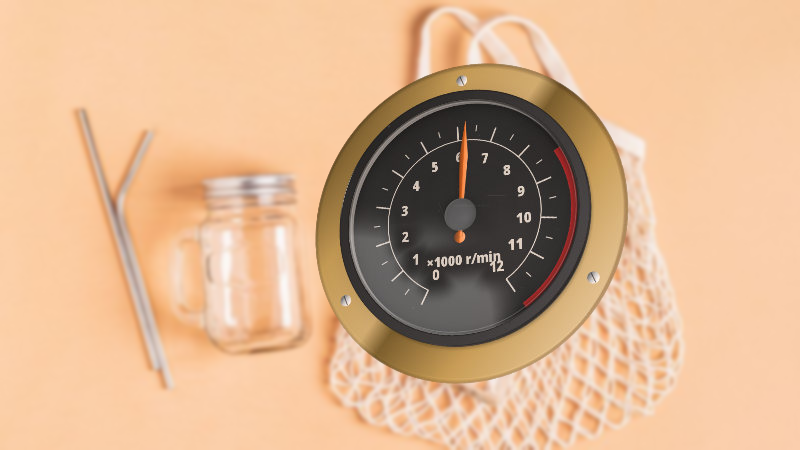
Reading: 6250 rpm
